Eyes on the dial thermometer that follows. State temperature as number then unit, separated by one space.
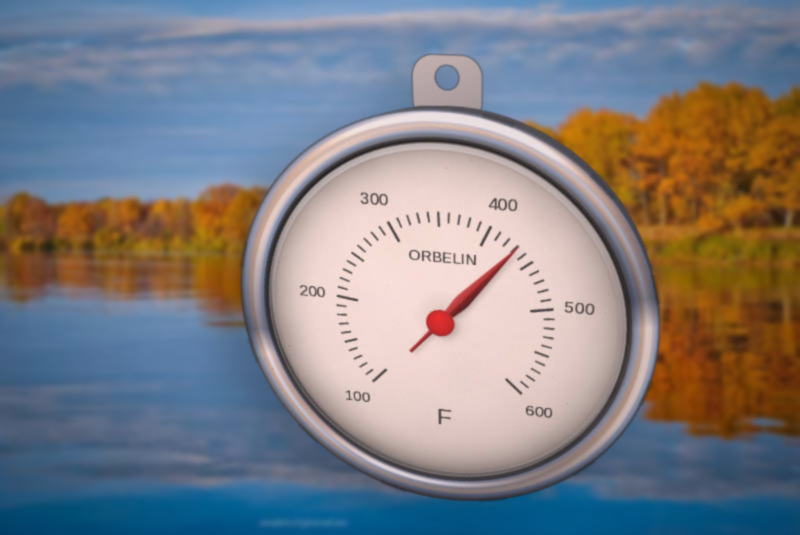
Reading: 430 °F
